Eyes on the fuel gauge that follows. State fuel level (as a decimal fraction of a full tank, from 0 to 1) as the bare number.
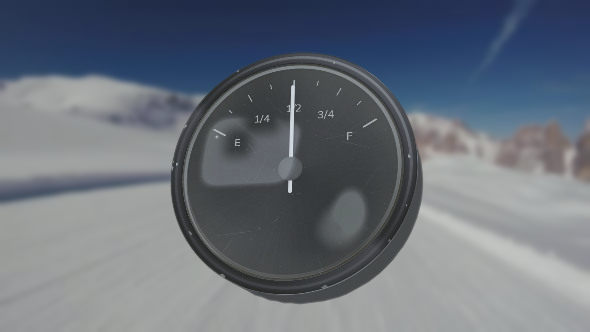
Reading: 0.5
